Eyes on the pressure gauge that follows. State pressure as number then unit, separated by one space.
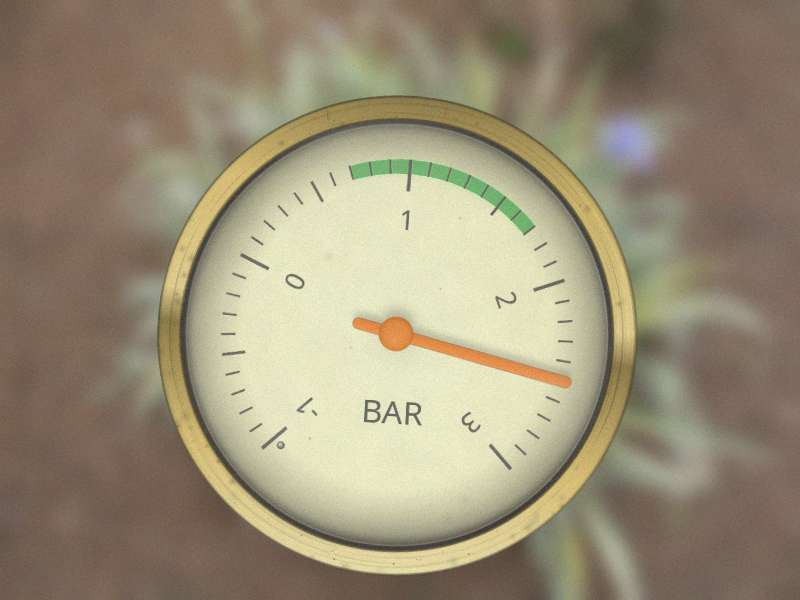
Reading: 2.5 bar
